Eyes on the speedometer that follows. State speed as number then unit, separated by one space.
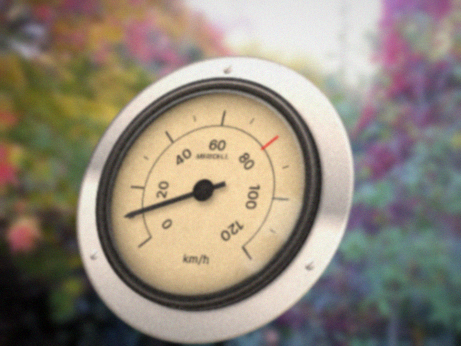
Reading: 10 km/h
